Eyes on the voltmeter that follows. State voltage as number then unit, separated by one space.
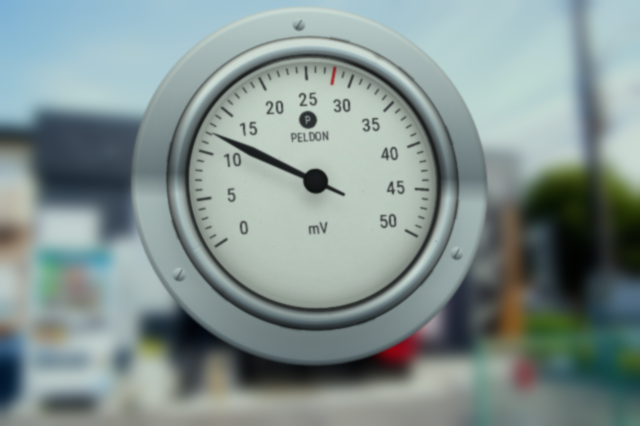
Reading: 12 mV
